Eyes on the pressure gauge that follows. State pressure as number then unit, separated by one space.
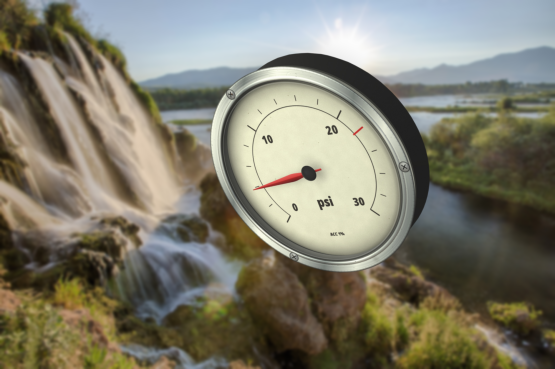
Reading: 4 psi
